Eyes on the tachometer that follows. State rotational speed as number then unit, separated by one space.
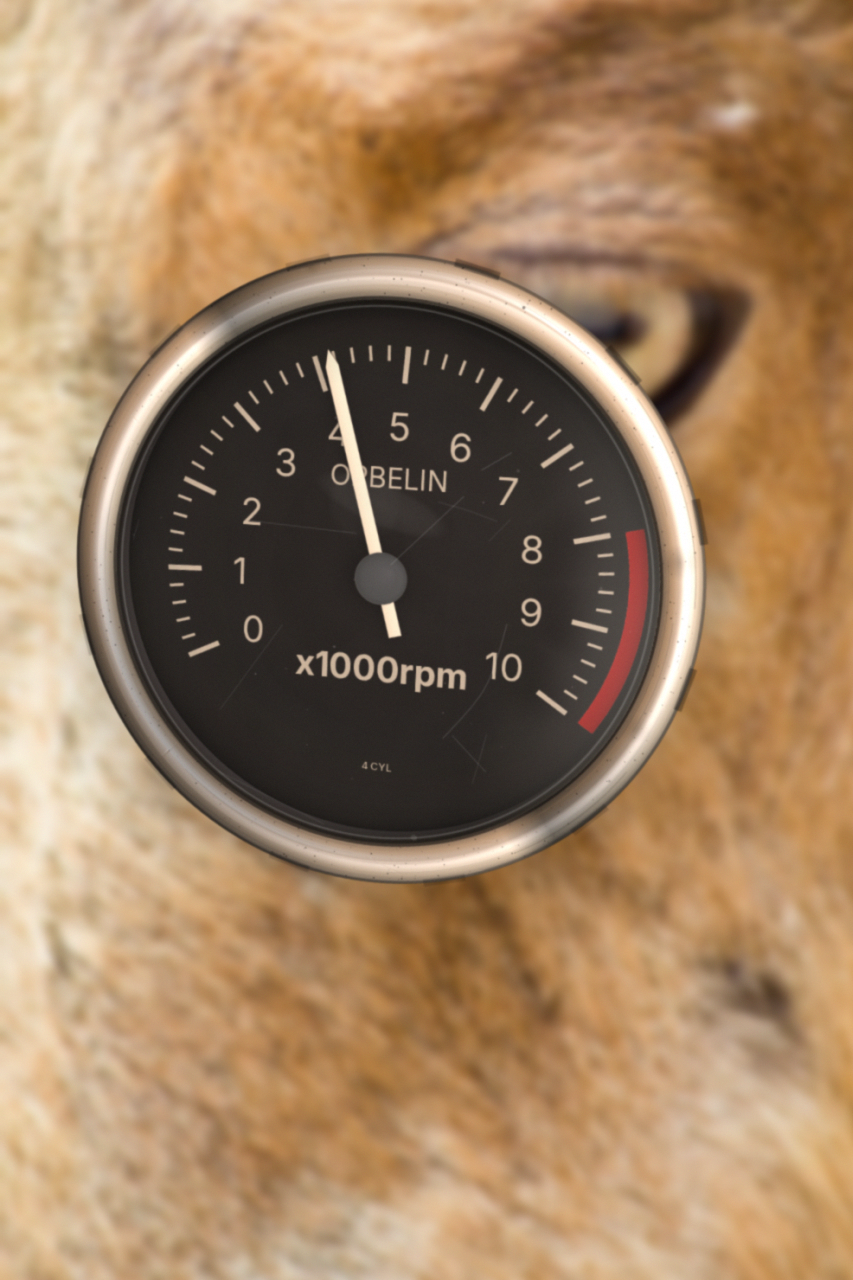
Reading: 4200 rpm
